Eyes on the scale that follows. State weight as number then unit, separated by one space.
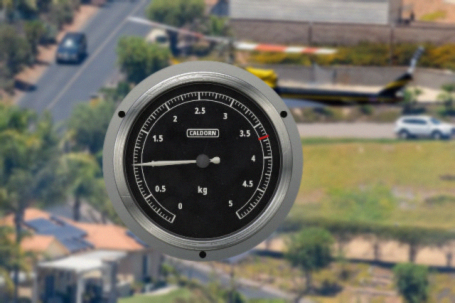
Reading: 1 kg
